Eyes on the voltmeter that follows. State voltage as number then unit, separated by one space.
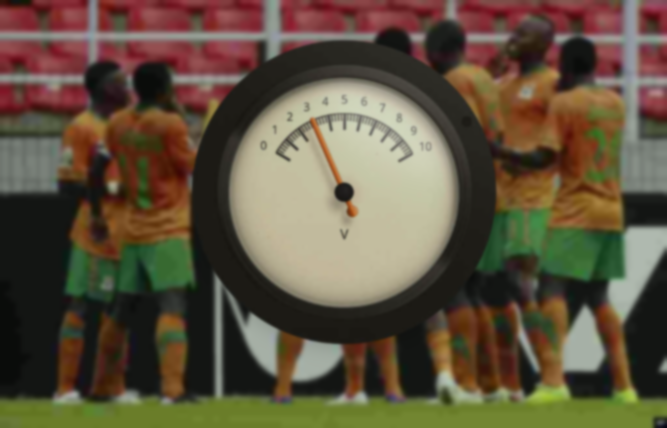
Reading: 3 V
